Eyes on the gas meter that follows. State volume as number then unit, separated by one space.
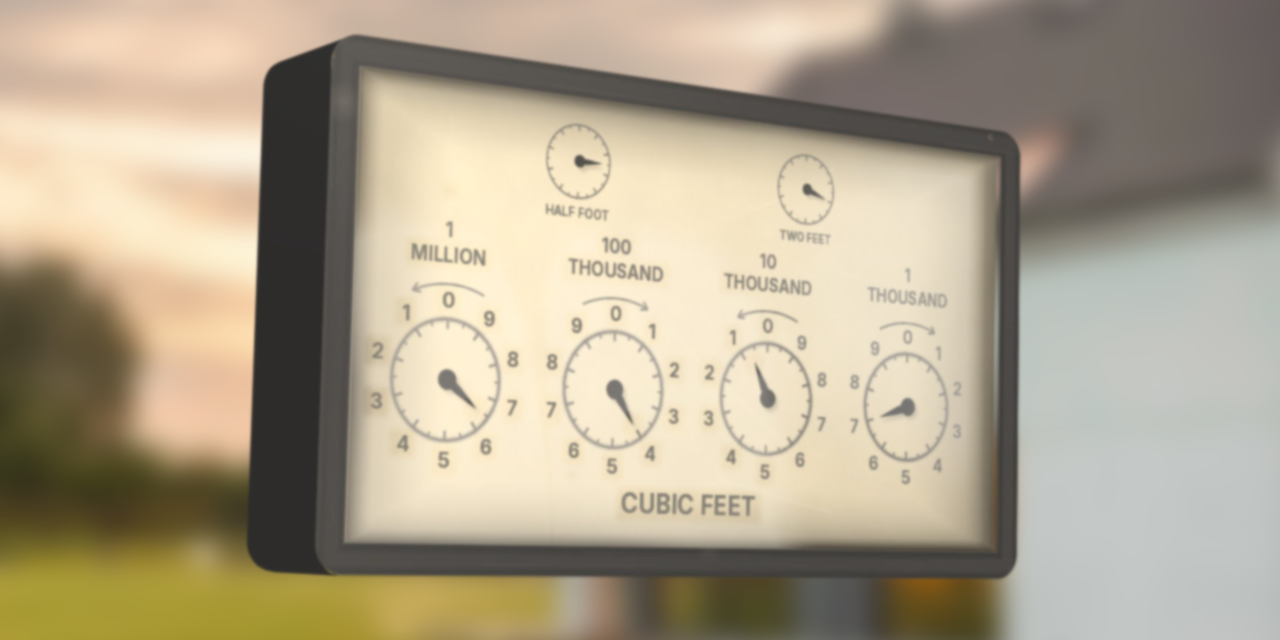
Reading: 640700 ft³
